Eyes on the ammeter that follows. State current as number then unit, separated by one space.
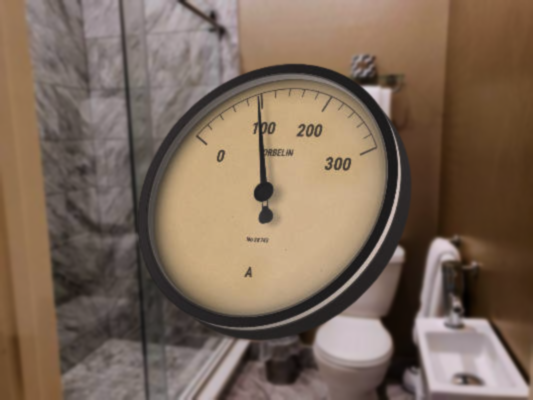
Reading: 100 A
